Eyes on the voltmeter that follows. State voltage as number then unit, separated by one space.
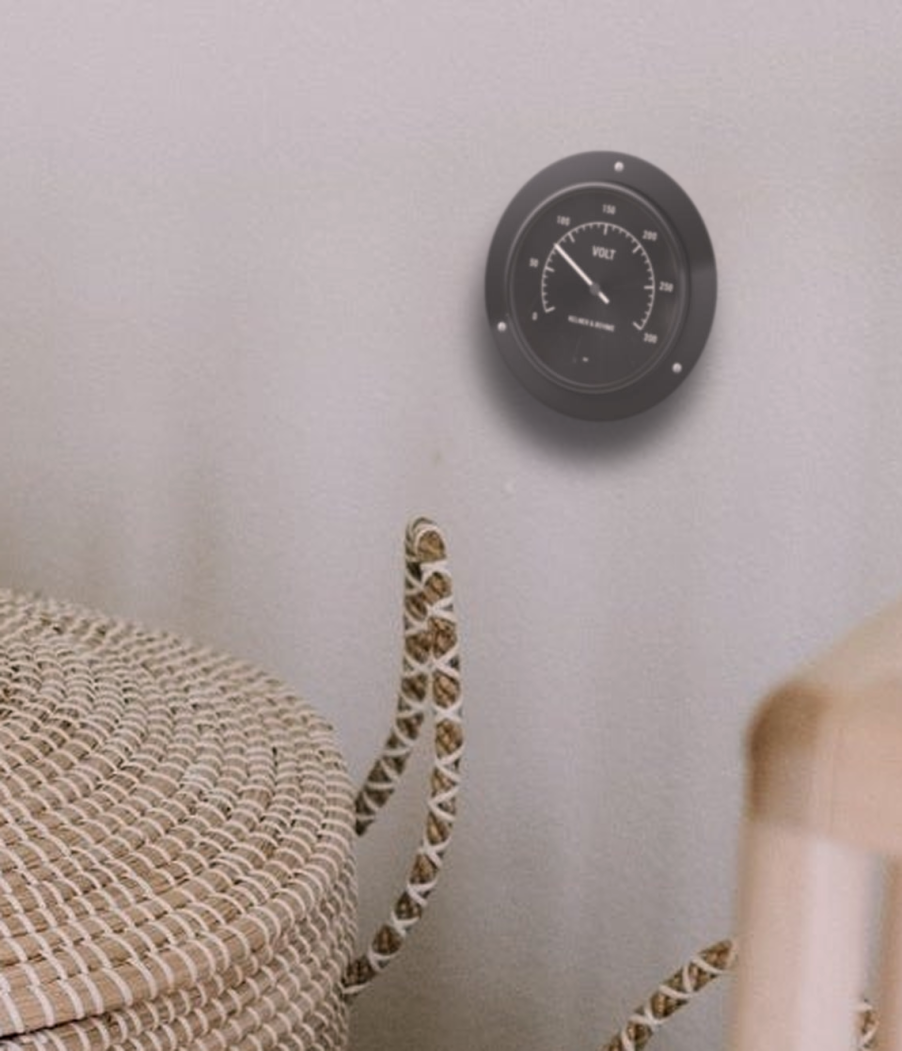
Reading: 80 V
